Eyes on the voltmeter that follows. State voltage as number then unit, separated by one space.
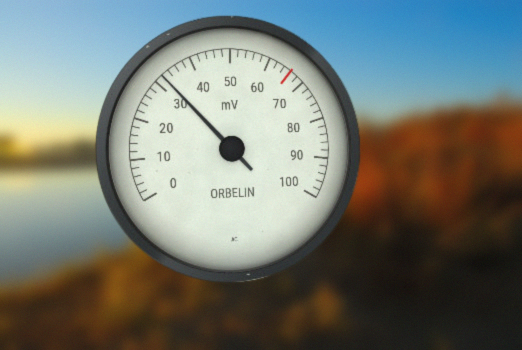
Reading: 32 mV
